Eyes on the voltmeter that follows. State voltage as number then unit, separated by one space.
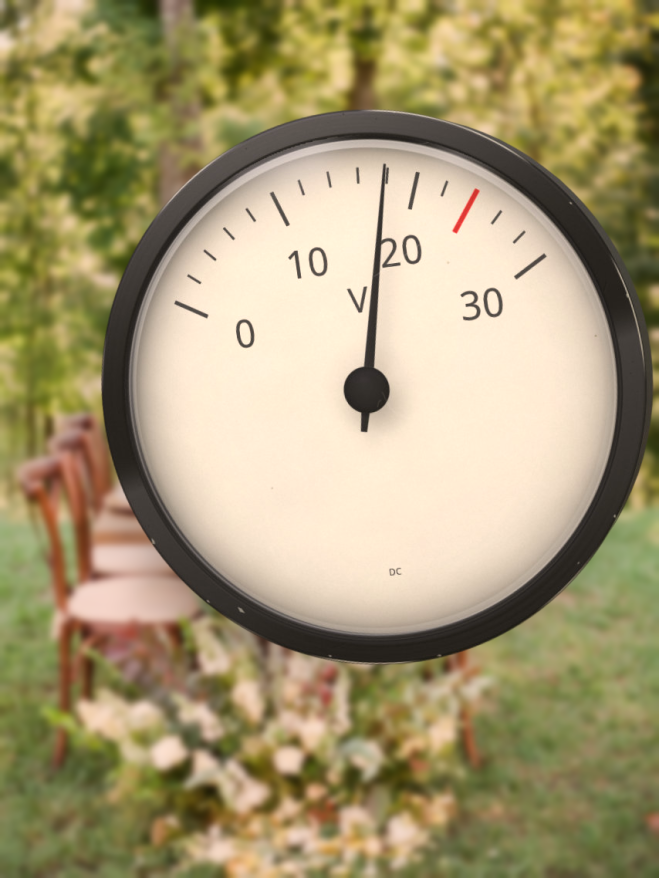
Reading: 18 V
